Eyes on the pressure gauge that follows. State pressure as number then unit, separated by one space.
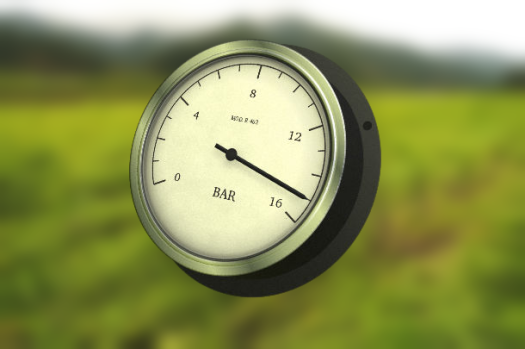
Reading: 15 bar
